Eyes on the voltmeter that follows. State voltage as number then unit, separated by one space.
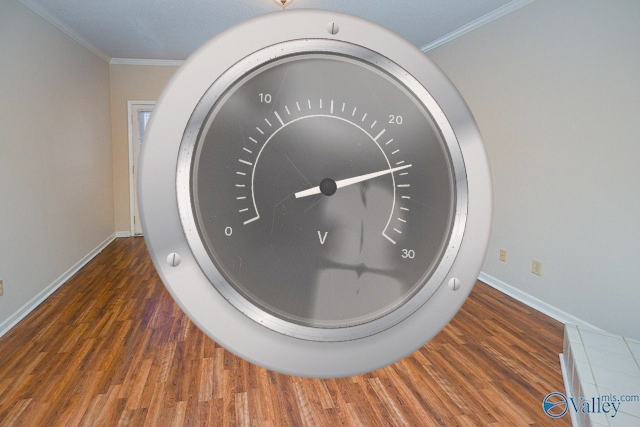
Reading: 23.5 V
